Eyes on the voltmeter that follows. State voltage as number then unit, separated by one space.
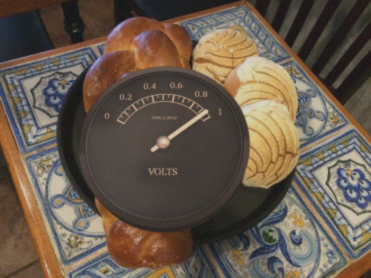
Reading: 0.95 V
